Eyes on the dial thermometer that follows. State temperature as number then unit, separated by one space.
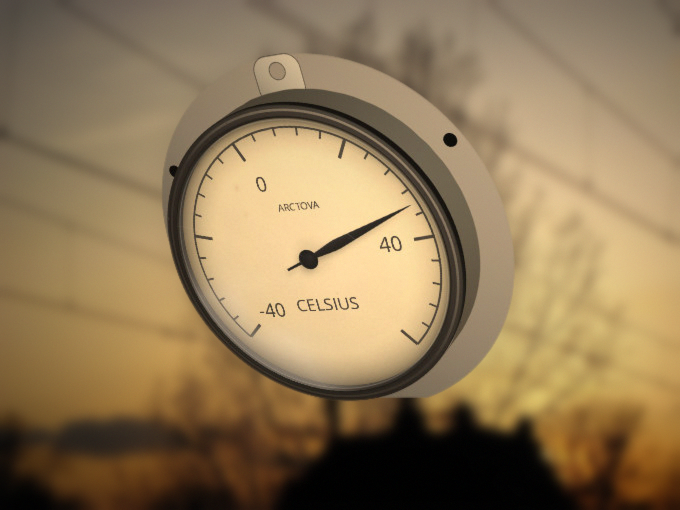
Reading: 34 °C
